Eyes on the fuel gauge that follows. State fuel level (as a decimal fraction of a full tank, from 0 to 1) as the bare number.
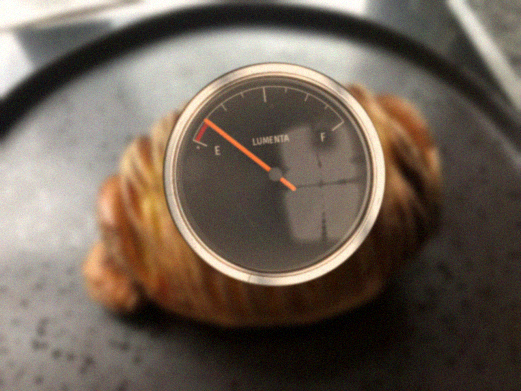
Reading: 0.125
